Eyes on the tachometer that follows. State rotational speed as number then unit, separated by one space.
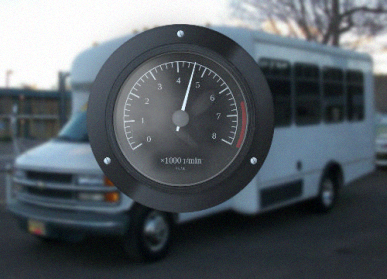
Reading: 4600 rpm
